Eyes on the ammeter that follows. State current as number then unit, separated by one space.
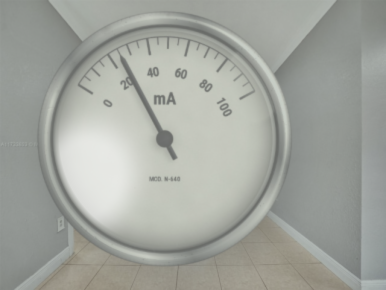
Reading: 25 mA
